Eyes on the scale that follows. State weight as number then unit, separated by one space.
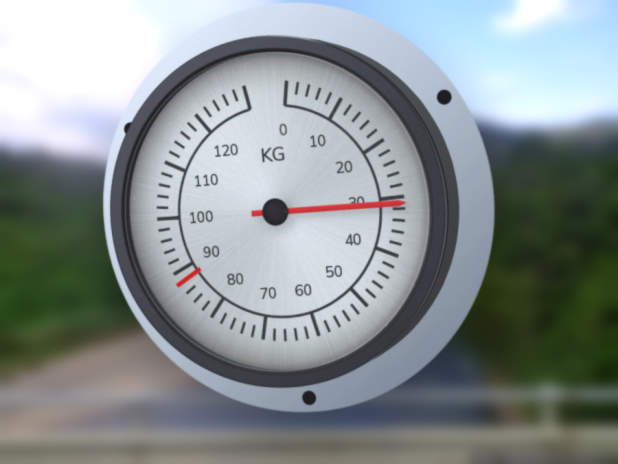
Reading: 31 kg
